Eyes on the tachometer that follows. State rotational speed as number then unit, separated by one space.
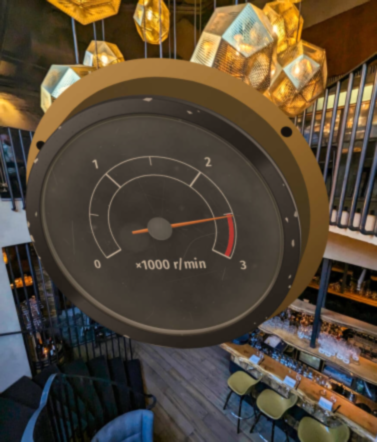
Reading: 2500 rpm
